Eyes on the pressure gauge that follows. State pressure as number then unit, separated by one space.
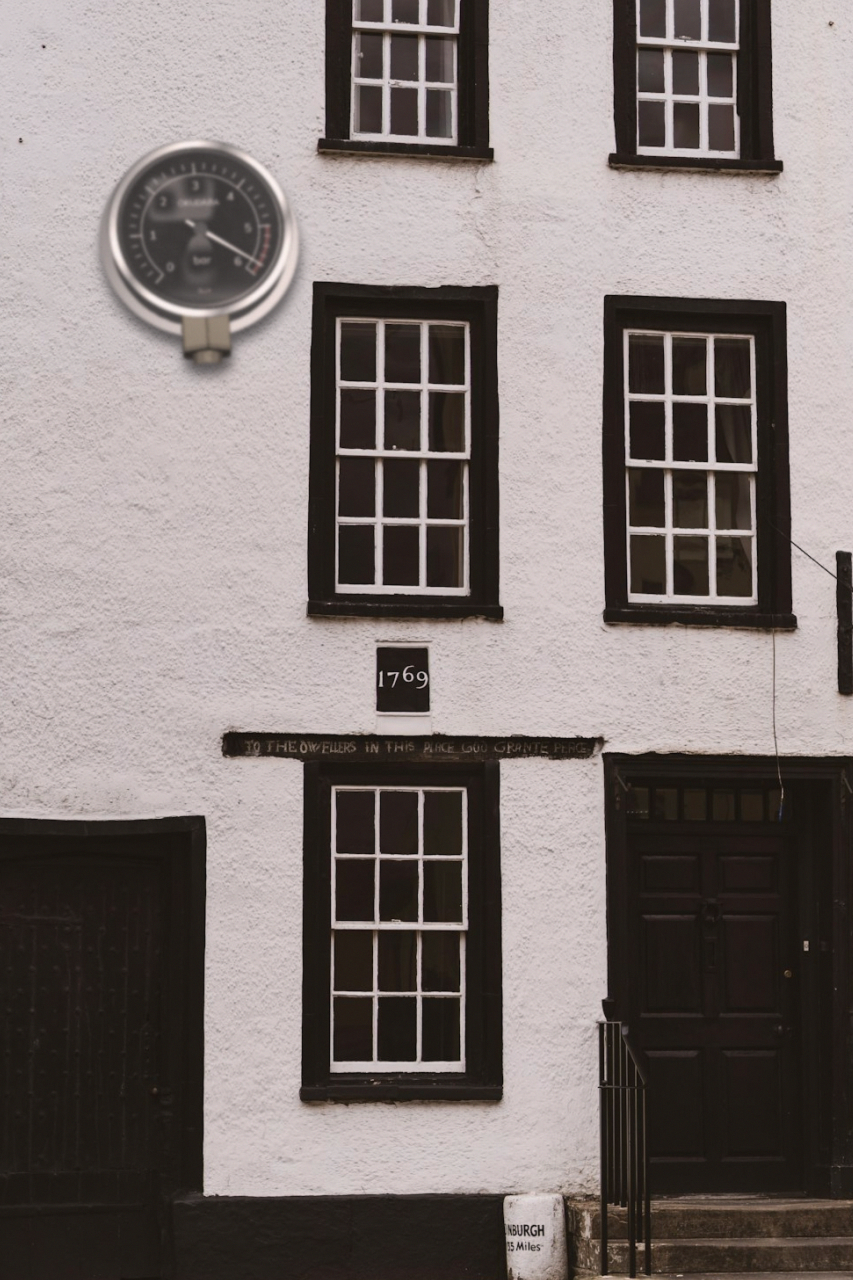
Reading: 5.8 bar
